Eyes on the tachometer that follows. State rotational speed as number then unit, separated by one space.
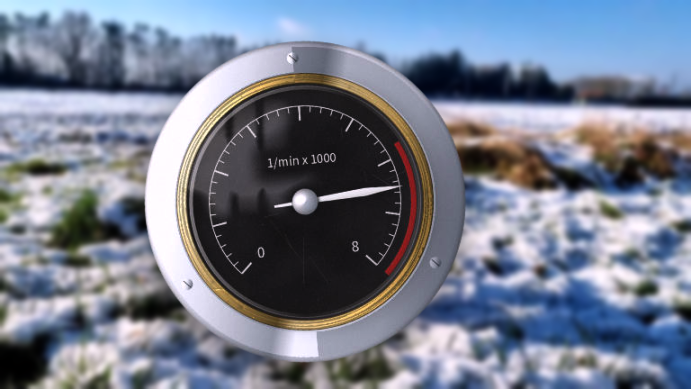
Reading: 6500 rpm
